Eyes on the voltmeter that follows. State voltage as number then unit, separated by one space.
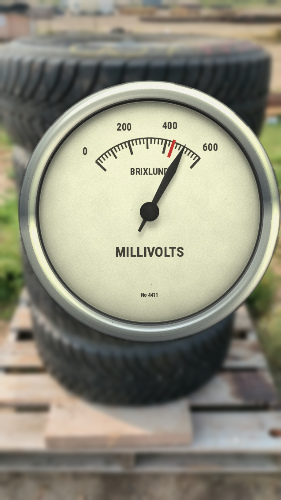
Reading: 500 mV
